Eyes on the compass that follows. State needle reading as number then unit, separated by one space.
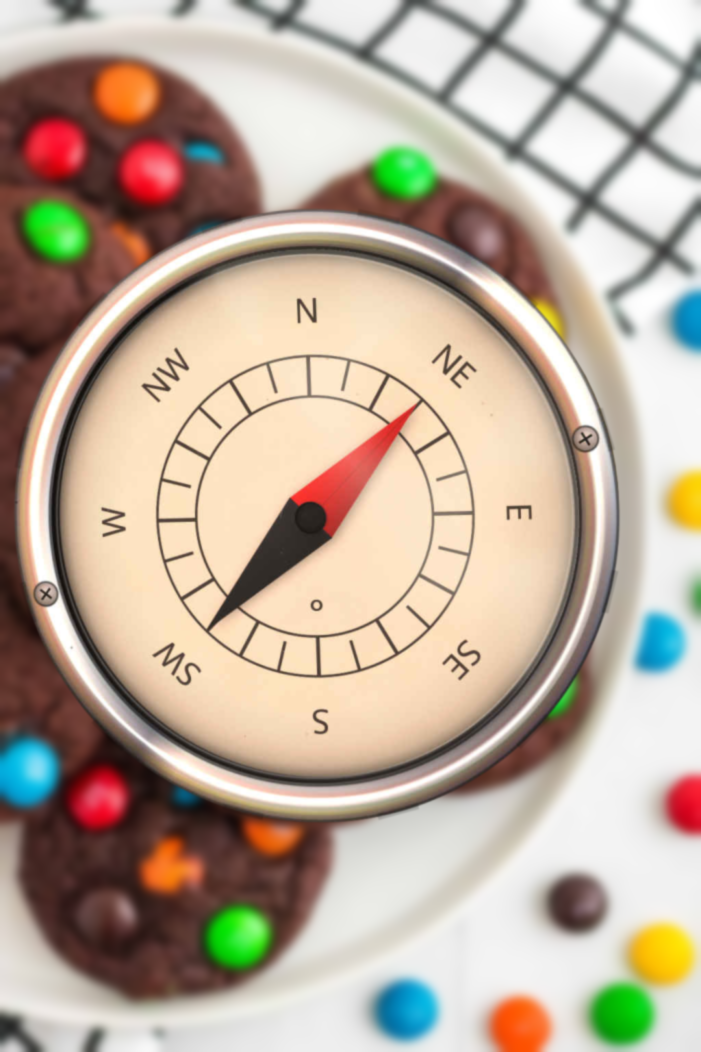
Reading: 45 °
